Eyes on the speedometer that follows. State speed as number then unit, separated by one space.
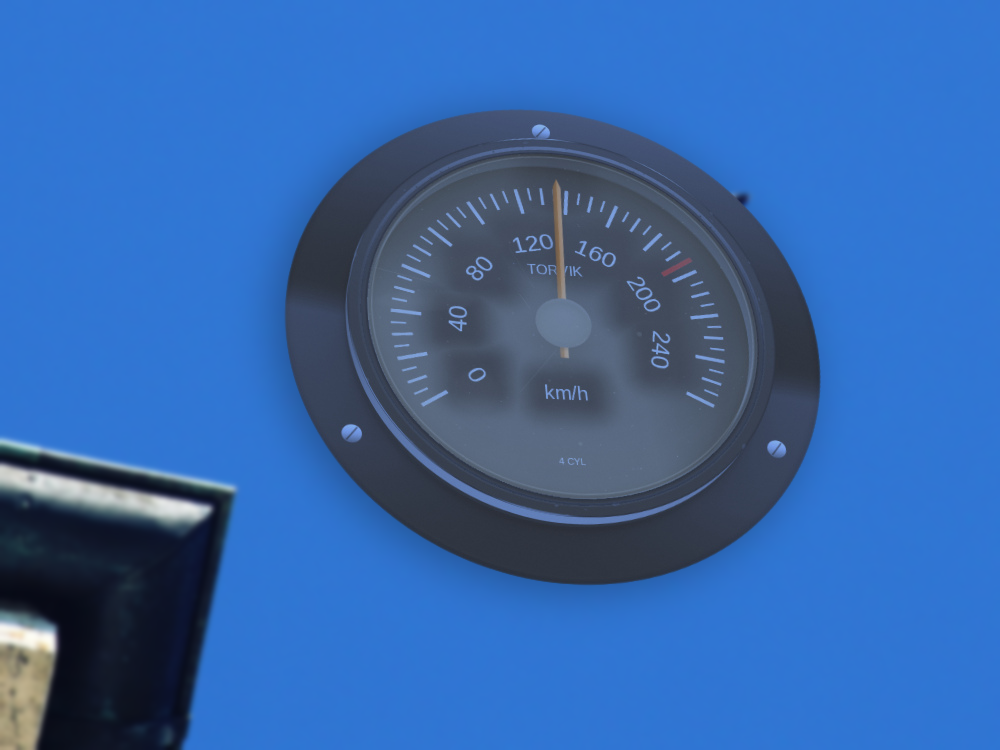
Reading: 135 km/h
